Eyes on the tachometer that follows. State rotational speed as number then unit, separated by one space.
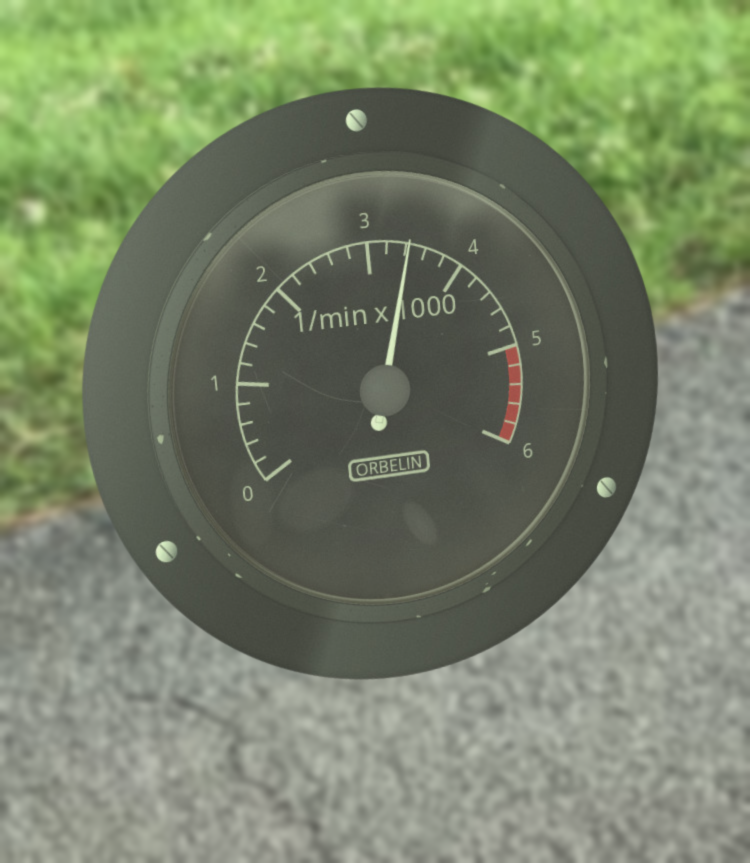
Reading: 3400 rpm
